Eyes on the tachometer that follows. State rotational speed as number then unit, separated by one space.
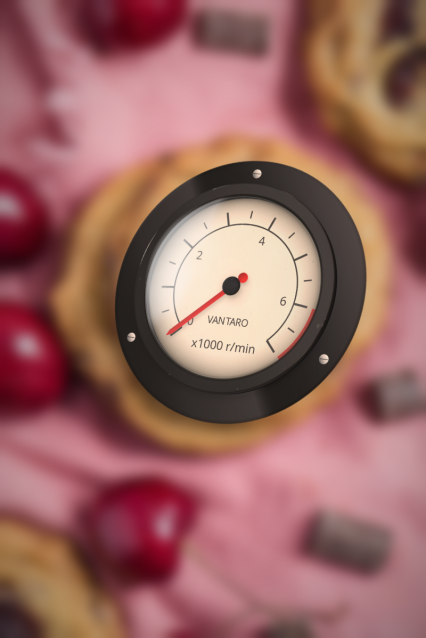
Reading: 0 rpm
